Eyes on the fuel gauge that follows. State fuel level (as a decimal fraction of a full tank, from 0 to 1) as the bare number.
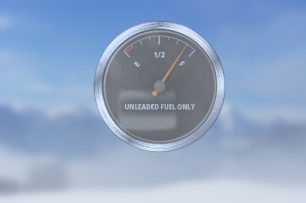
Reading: 0.875
